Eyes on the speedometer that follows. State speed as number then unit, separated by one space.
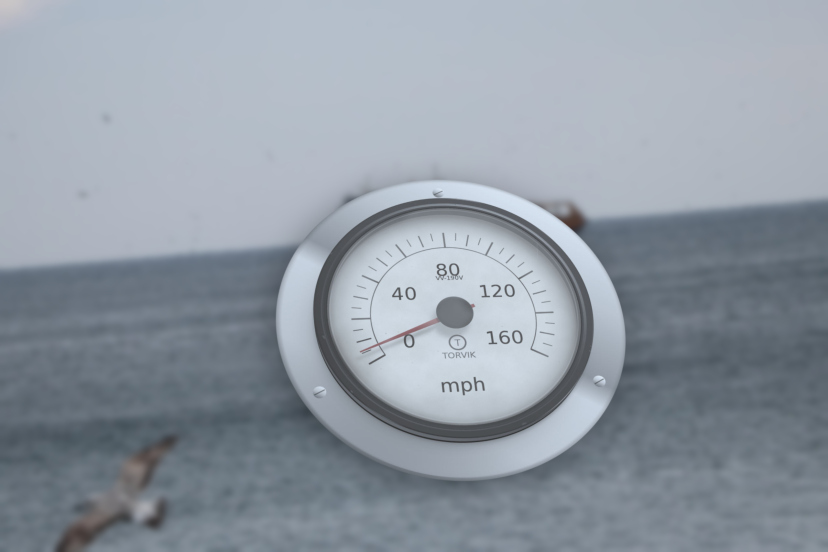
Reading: 5 mph
